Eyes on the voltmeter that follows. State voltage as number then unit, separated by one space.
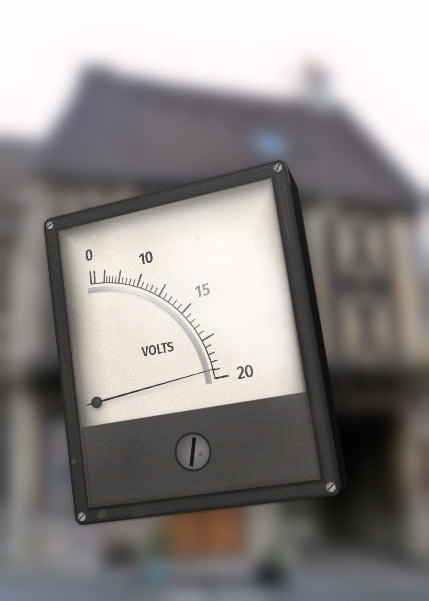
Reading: 19.5 V
